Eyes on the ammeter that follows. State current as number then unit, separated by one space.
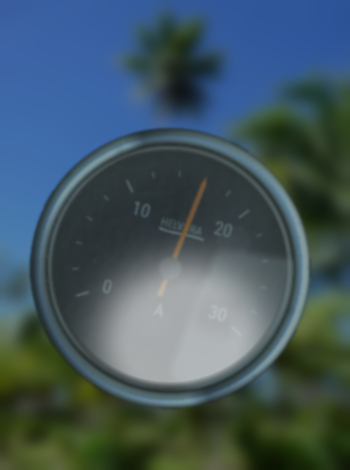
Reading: 16 A
